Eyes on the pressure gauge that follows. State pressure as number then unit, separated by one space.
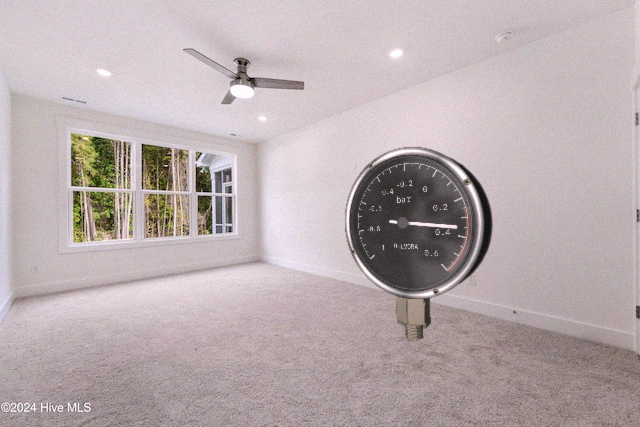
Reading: 0.35 bar
